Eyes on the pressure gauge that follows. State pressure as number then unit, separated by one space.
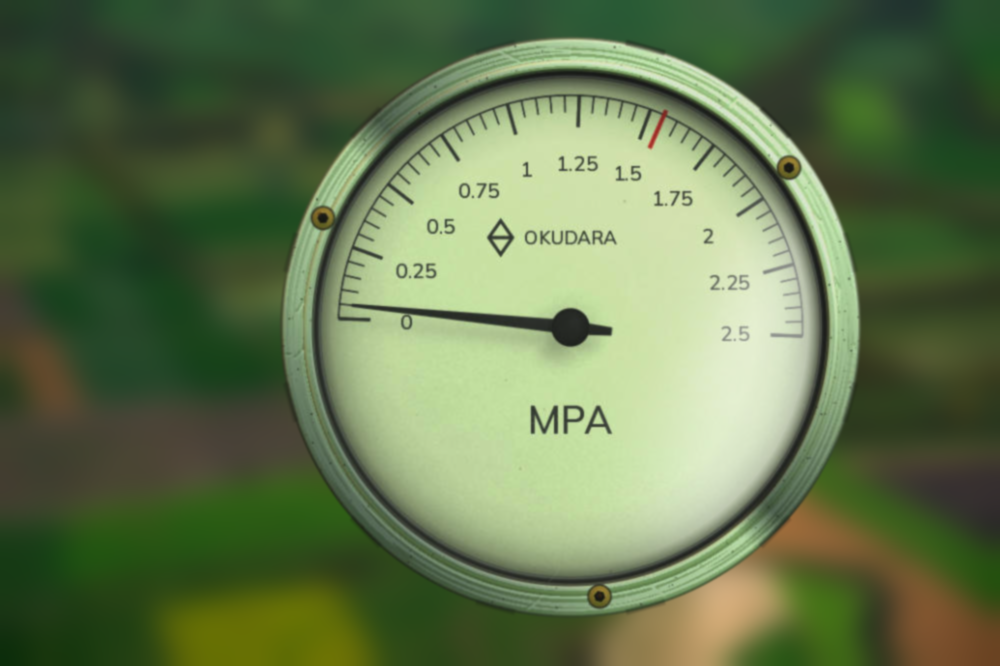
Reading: 0.05 MPa
